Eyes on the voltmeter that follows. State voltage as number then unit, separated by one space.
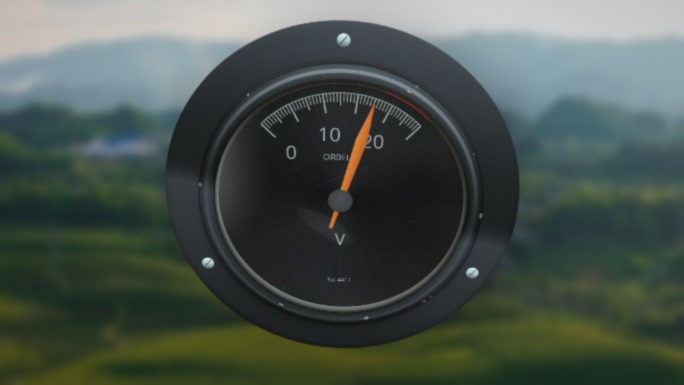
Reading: 17.5 V
